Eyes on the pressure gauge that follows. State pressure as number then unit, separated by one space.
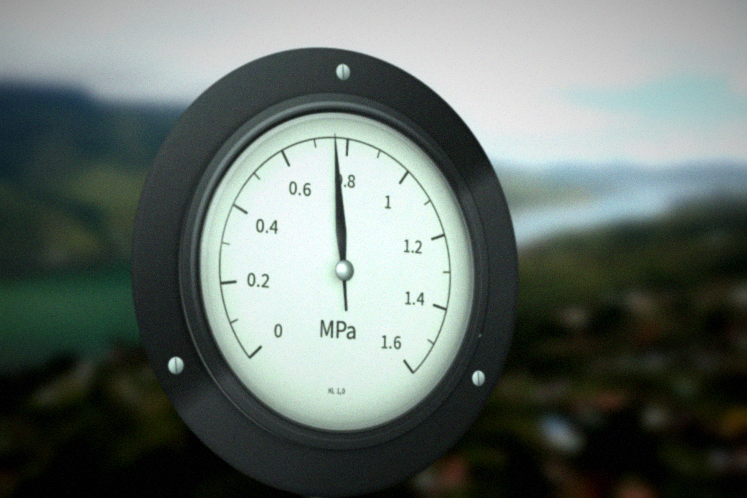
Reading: 0.75 MPa
